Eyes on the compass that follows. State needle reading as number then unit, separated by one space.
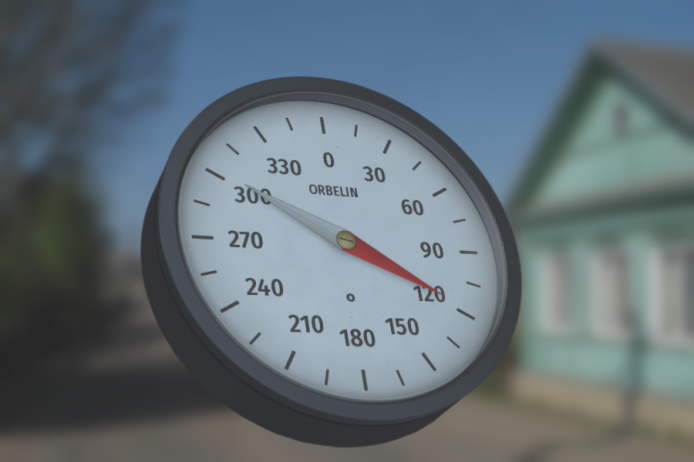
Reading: 120 °
